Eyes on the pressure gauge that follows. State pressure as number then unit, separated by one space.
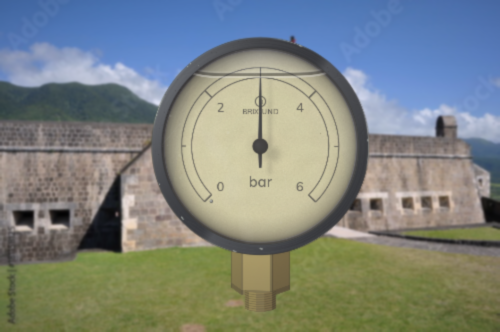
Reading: 3 bar
